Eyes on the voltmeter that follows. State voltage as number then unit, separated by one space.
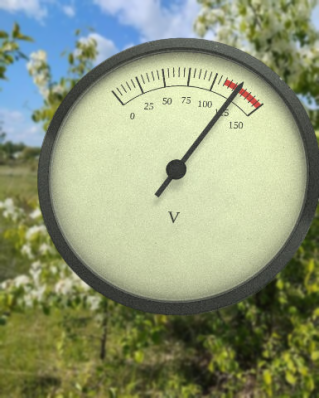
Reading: 125 V
